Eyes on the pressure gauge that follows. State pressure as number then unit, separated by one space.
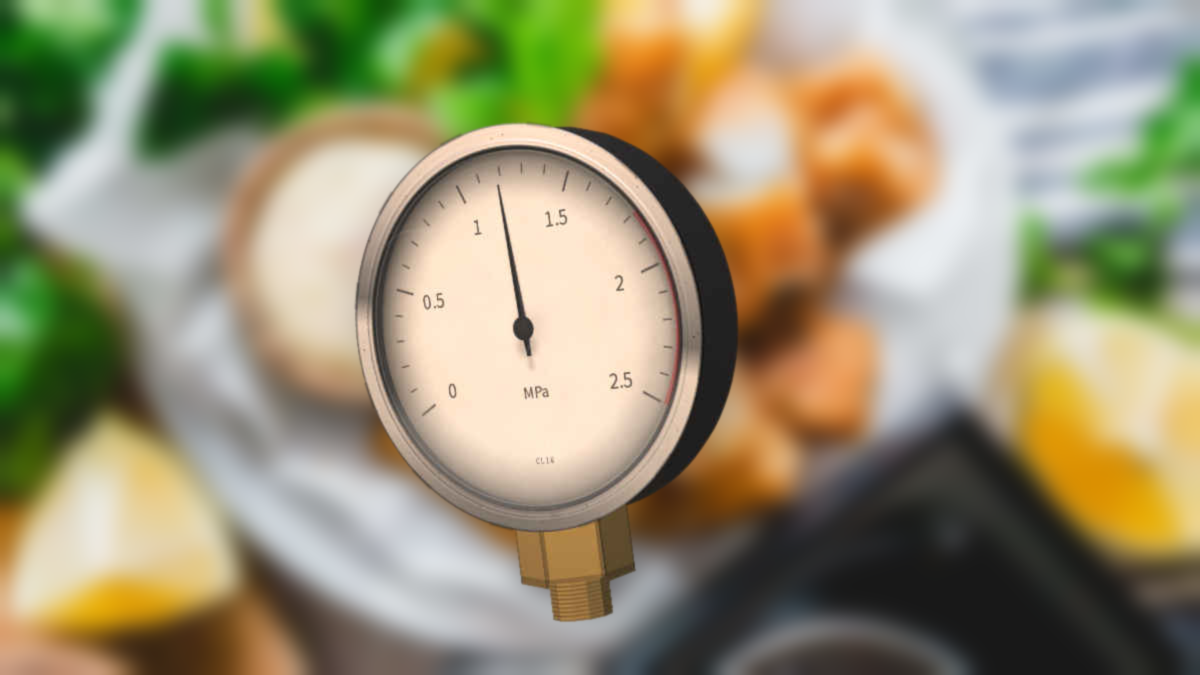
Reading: 1.2 MPa
